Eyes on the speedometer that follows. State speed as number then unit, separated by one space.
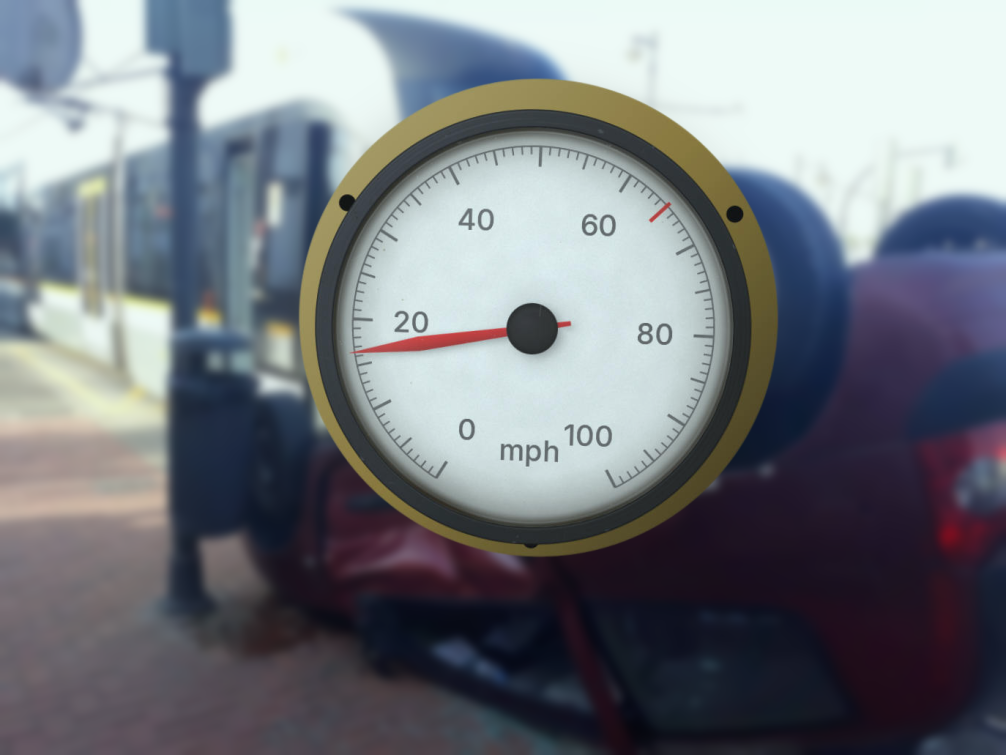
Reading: 16.5 mph
